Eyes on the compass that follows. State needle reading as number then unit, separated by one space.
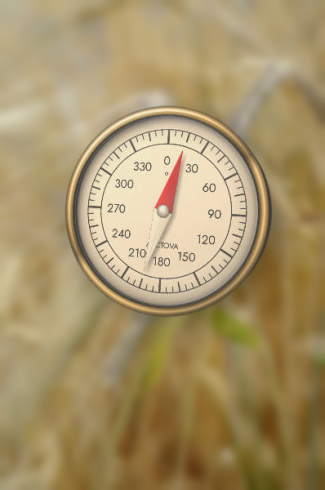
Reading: 15 °
